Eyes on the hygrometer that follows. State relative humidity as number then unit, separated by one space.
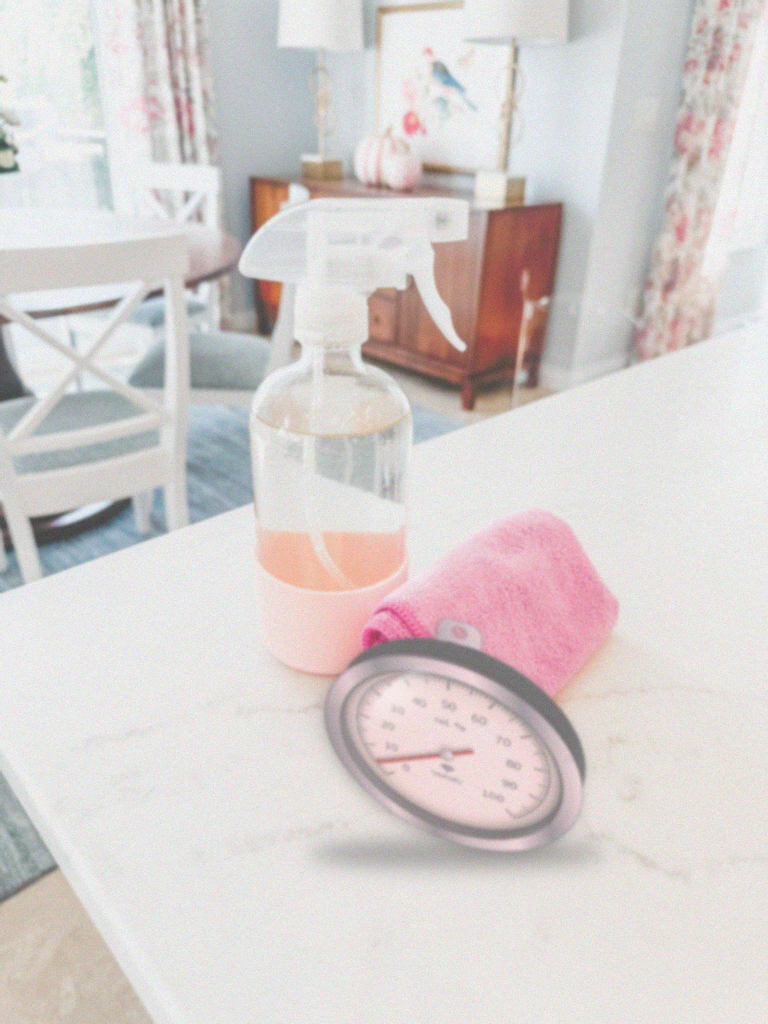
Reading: 5 %
